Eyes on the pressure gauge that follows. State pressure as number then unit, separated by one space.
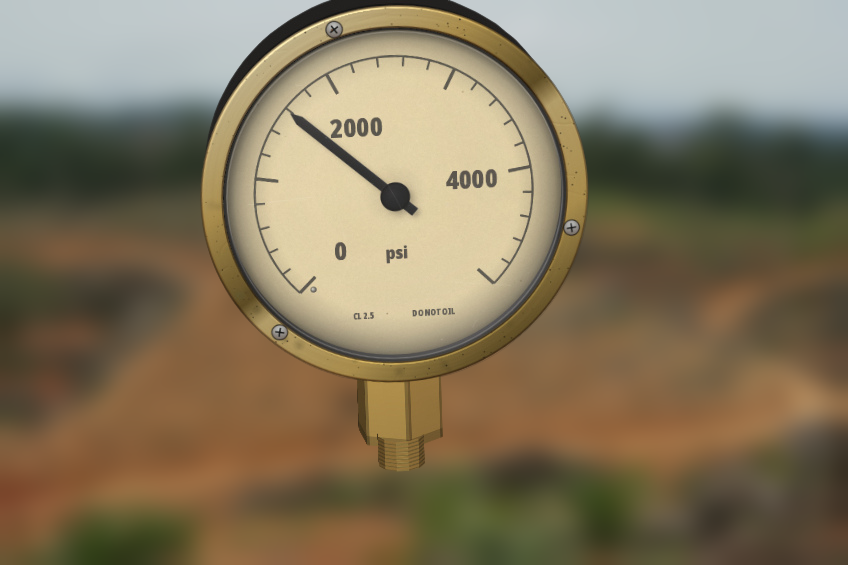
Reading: 1600 psi
